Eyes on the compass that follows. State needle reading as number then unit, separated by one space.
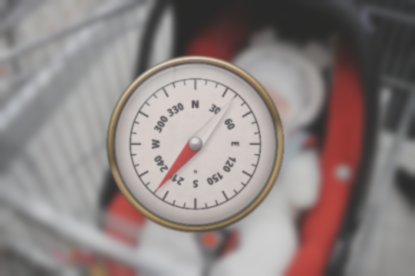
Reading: 220 °
